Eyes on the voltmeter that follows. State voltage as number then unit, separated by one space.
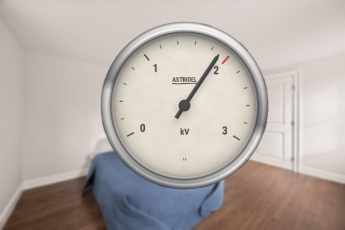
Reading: 1.9 kV
